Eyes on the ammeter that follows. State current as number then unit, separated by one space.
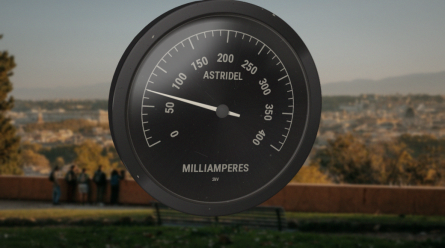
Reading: 70 mA
